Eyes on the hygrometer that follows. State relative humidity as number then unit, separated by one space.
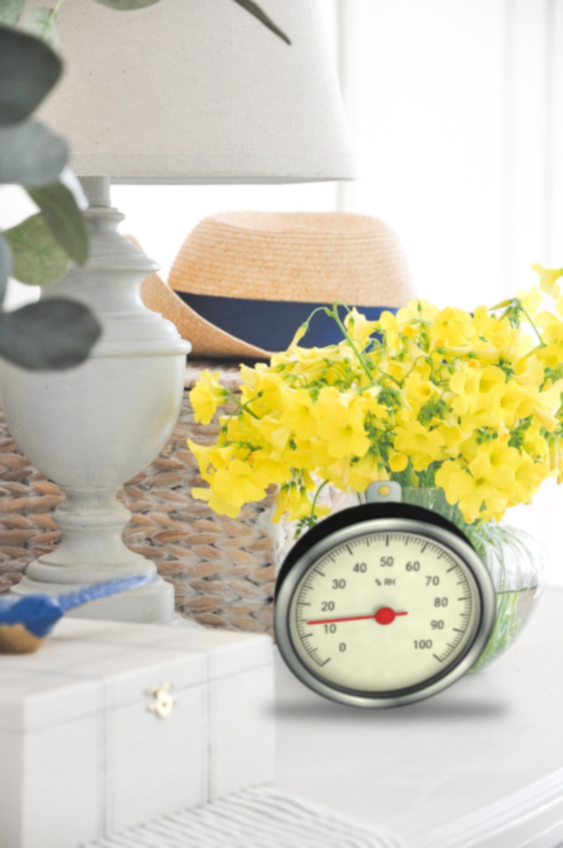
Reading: 15 %
